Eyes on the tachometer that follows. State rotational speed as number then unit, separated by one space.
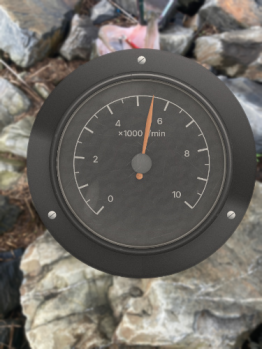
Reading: 5500 rpm
